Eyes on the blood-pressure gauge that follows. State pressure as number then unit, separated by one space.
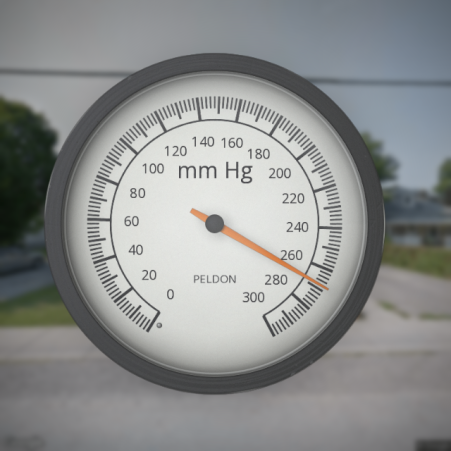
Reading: 268 mmHg
